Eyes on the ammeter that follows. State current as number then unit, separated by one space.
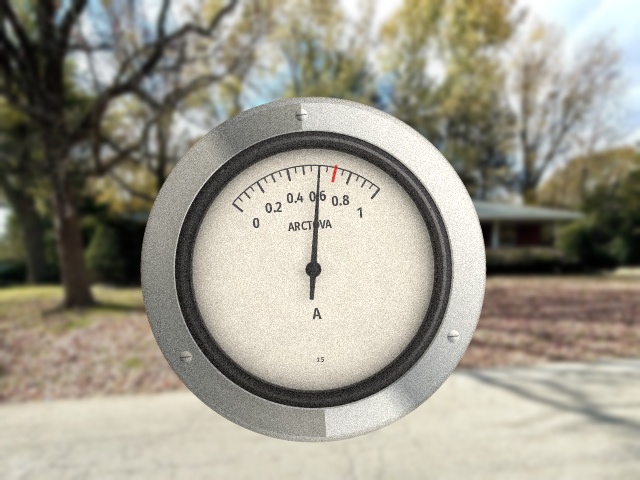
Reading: 0.6 A
